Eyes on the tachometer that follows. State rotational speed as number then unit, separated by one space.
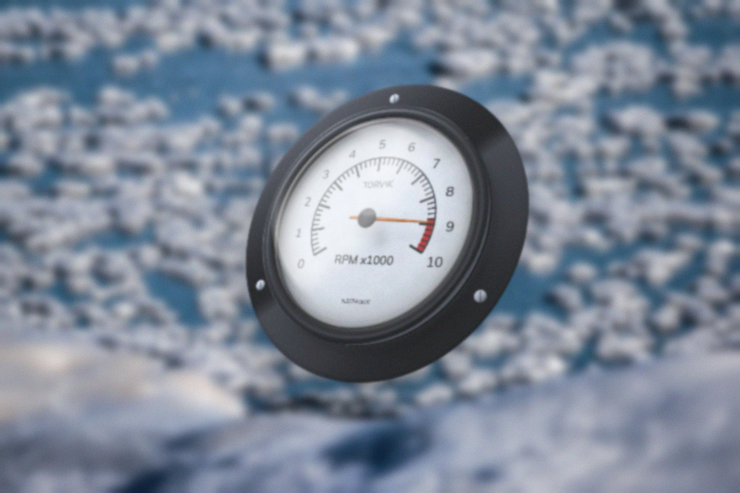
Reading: 9000 rpm
